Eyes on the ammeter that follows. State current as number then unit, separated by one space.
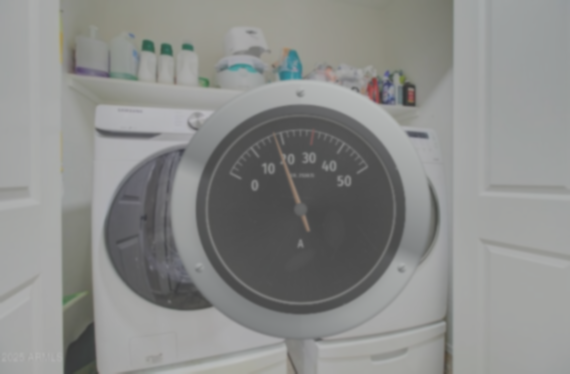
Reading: 18 A
